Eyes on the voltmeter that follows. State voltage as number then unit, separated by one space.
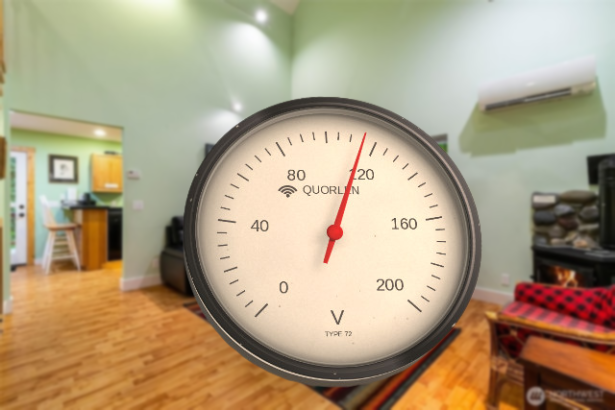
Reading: 115 V
